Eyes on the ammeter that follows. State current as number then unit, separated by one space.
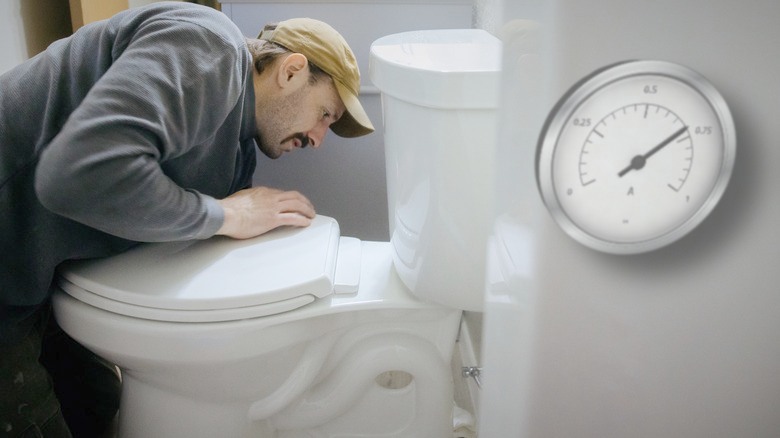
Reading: 0.7 A
